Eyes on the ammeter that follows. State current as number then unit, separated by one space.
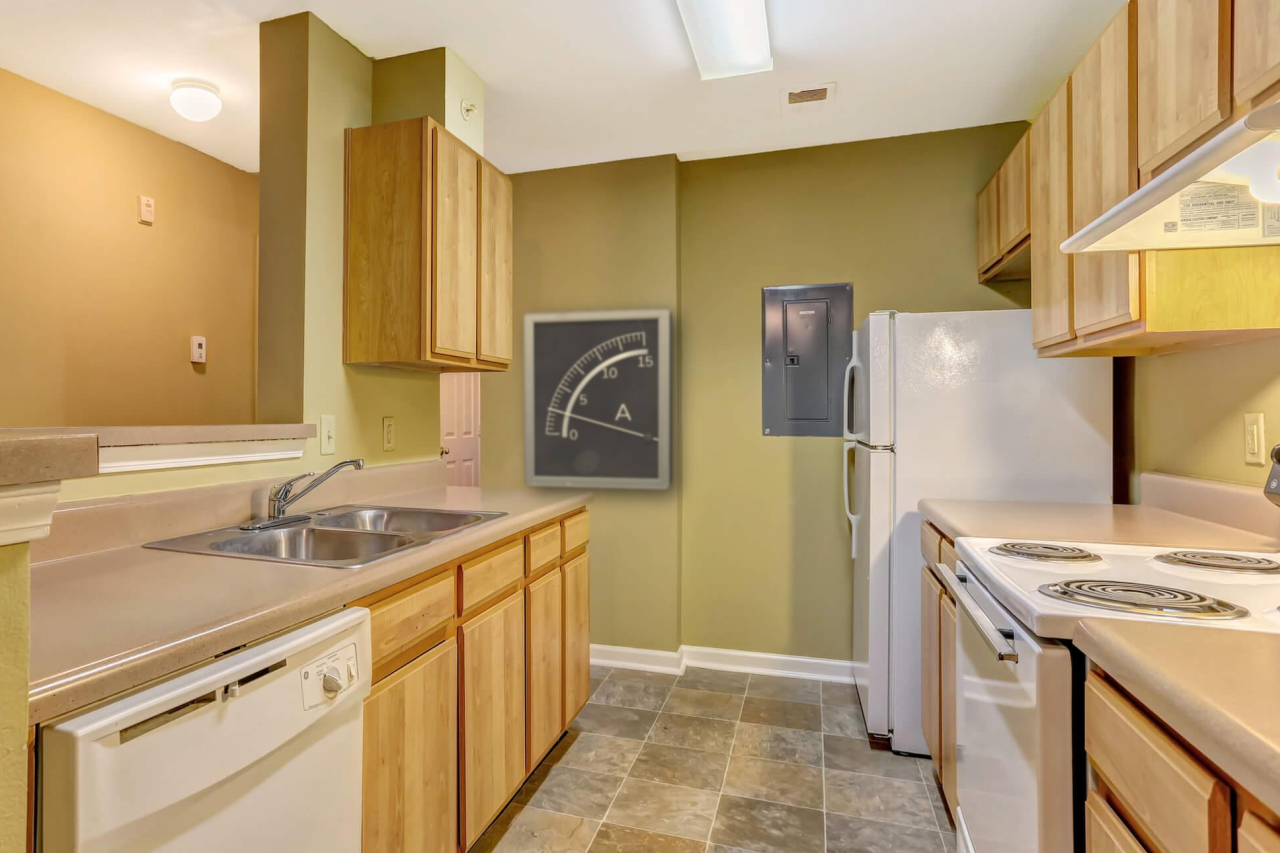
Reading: 2.5 A
